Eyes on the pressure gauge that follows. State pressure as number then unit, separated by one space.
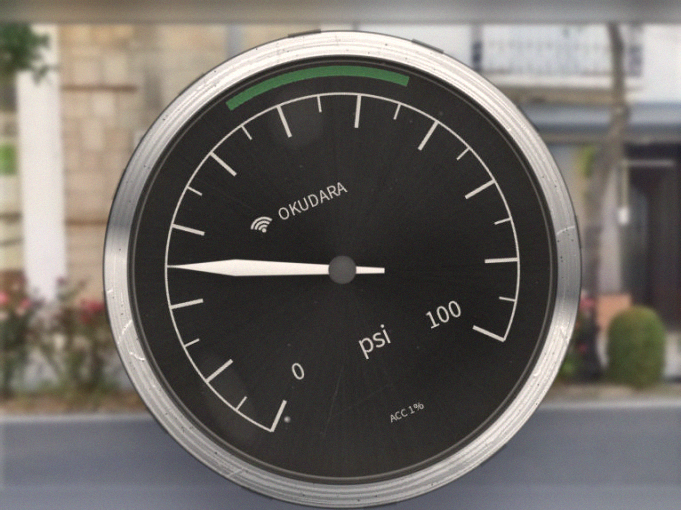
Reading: 25 psi
